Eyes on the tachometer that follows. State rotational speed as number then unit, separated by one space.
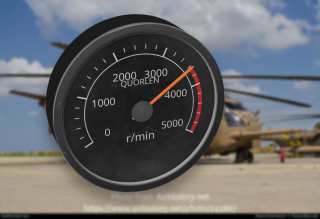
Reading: 3600 rpm
